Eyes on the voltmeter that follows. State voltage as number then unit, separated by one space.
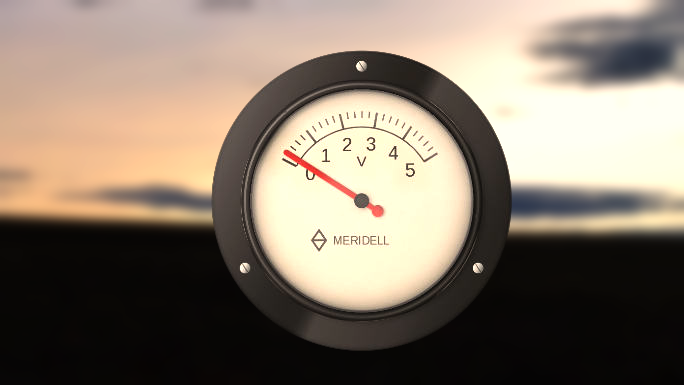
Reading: 0.2 V
